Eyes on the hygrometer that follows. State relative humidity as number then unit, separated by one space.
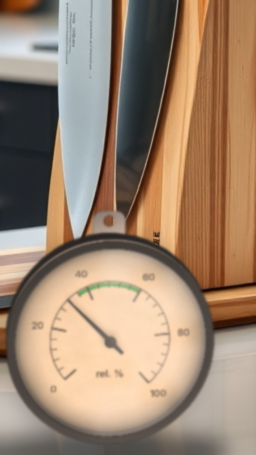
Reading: 32 %
